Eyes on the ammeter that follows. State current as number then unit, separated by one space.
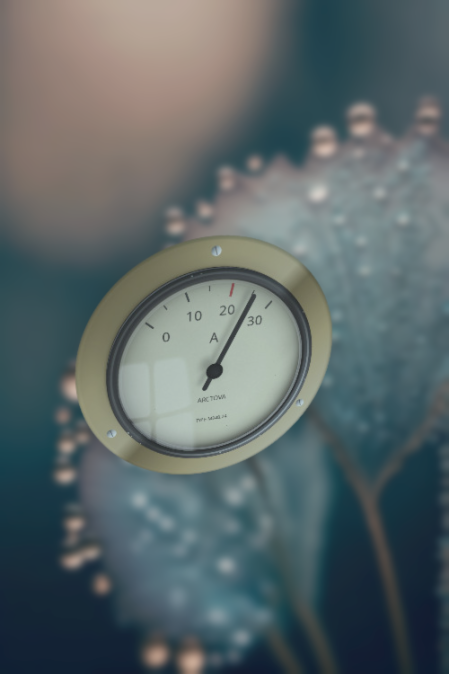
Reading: 25 A
